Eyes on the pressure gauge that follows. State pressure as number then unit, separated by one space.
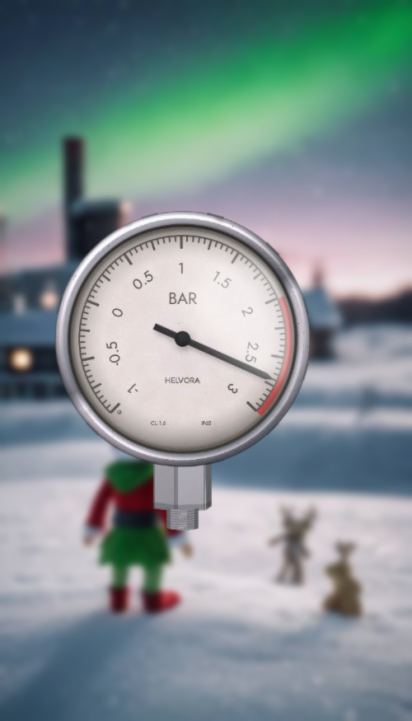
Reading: 2.7 bar
